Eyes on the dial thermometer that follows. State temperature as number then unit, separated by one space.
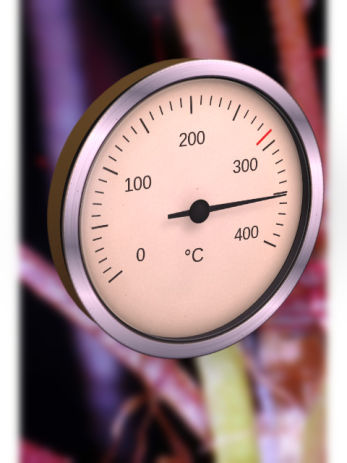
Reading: 350 °C
